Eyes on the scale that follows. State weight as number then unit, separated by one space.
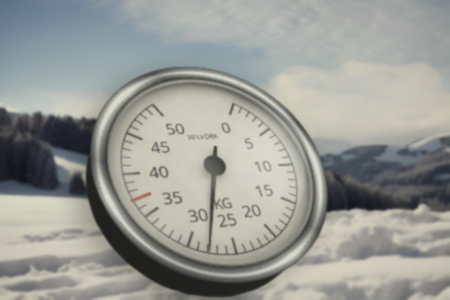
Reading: 28 kg
